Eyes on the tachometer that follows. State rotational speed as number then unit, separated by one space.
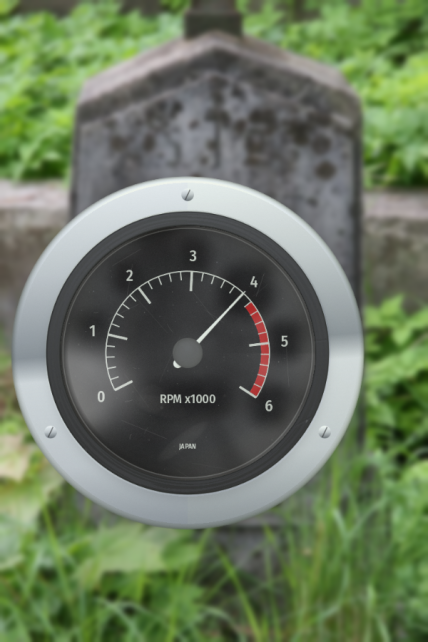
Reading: 4000 rpm
